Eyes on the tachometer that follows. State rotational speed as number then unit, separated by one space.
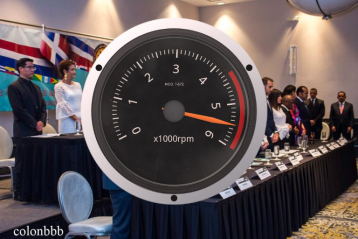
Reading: 5500 rpm
